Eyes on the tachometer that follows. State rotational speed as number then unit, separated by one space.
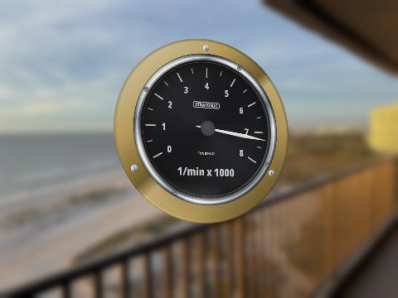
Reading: 7250 rpm
